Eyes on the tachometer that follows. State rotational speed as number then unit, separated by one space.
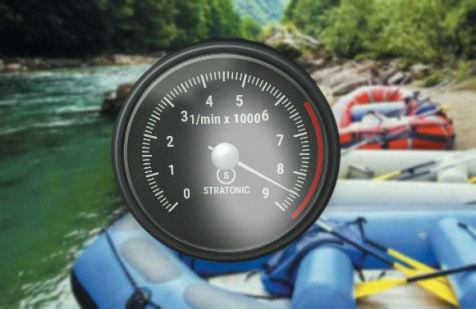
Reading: 8500 rpm
